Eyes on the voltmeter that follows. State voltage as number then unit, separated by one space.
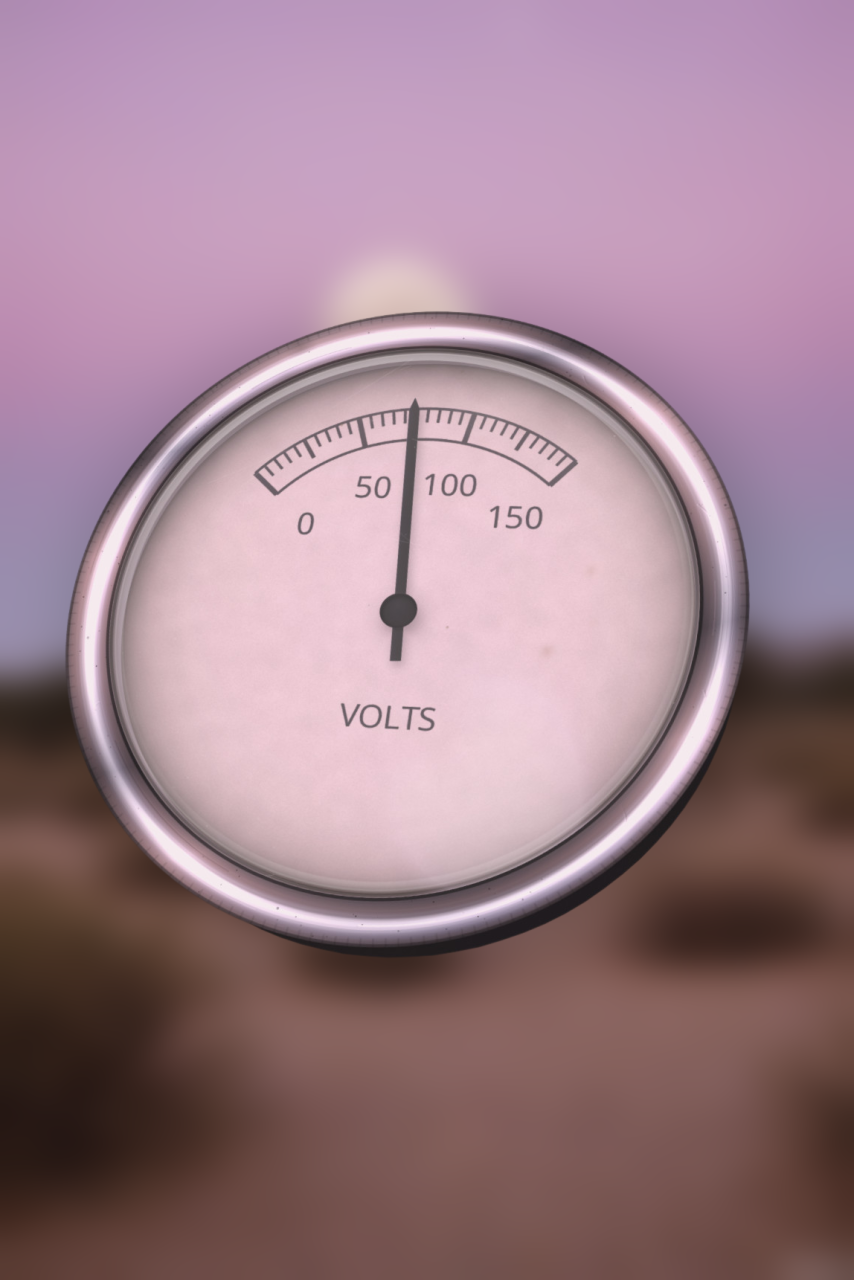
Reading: 75 V
